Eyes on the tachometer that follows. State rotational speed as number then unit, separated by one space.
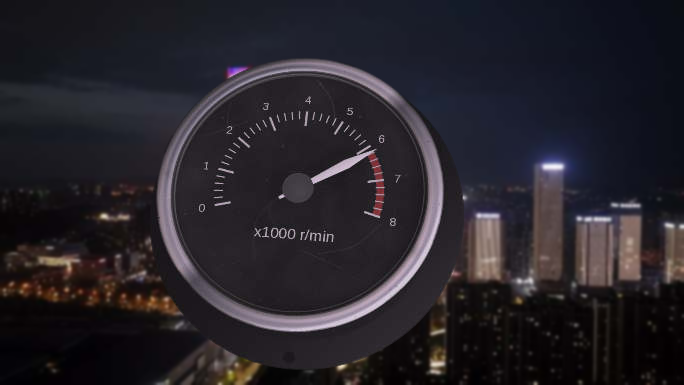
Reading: 6200 rpm
